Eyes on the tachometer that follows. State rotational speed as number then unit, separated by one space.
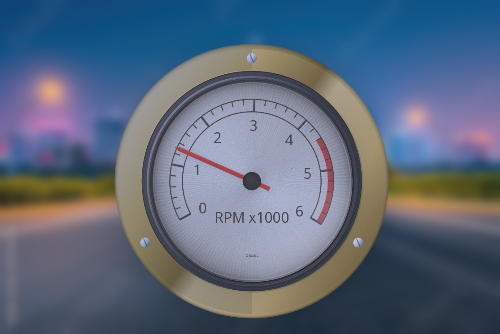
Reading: 1300 rpm
